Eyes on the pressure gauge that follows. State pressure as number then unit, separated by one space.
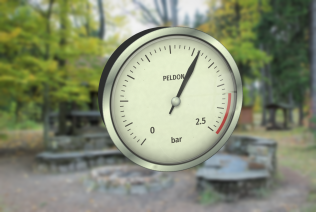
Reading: 1.55 bar
